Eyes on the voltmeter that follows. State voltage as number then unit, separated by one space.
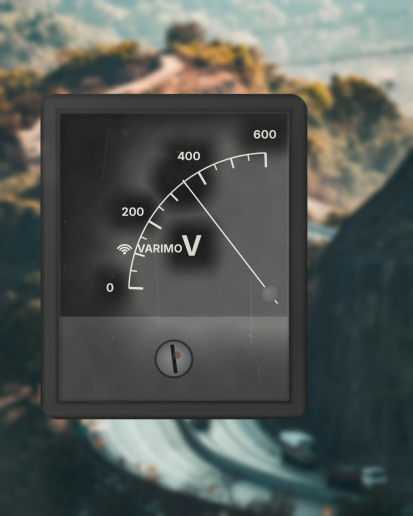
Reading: 350 V
